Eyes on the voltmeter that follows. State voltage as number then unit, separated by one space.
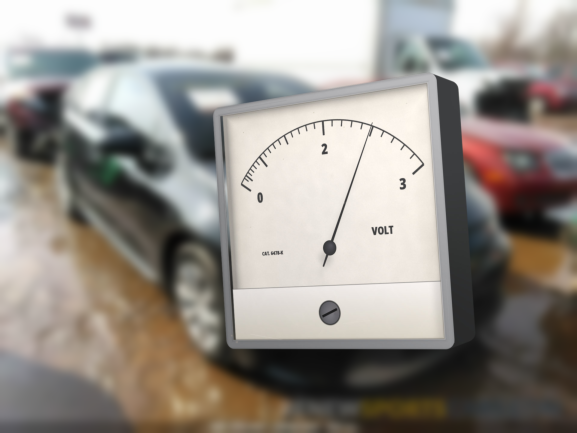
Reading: 2.5 V
